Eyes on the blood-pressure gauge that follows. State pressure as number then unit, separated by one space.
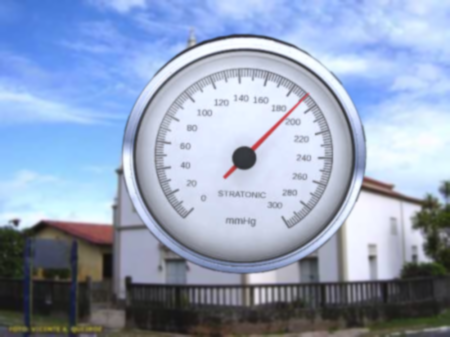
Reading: 190 mmHg
